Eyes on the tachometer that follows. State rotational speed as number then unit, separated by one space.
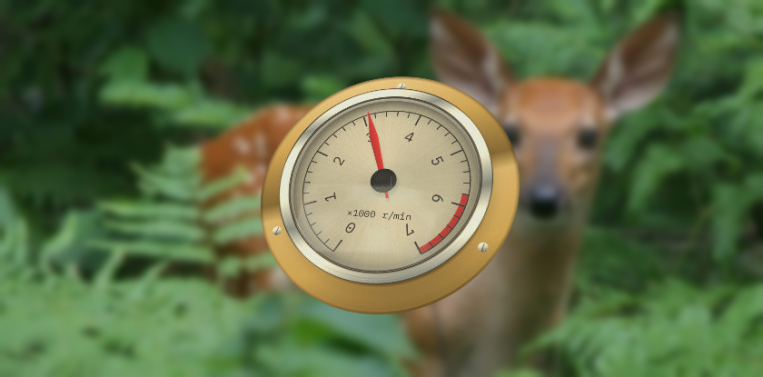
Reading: 3100 rpm
